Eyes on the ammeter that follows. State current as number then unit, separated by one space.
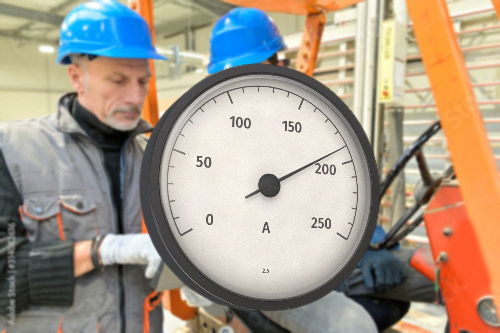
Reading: 190 A
